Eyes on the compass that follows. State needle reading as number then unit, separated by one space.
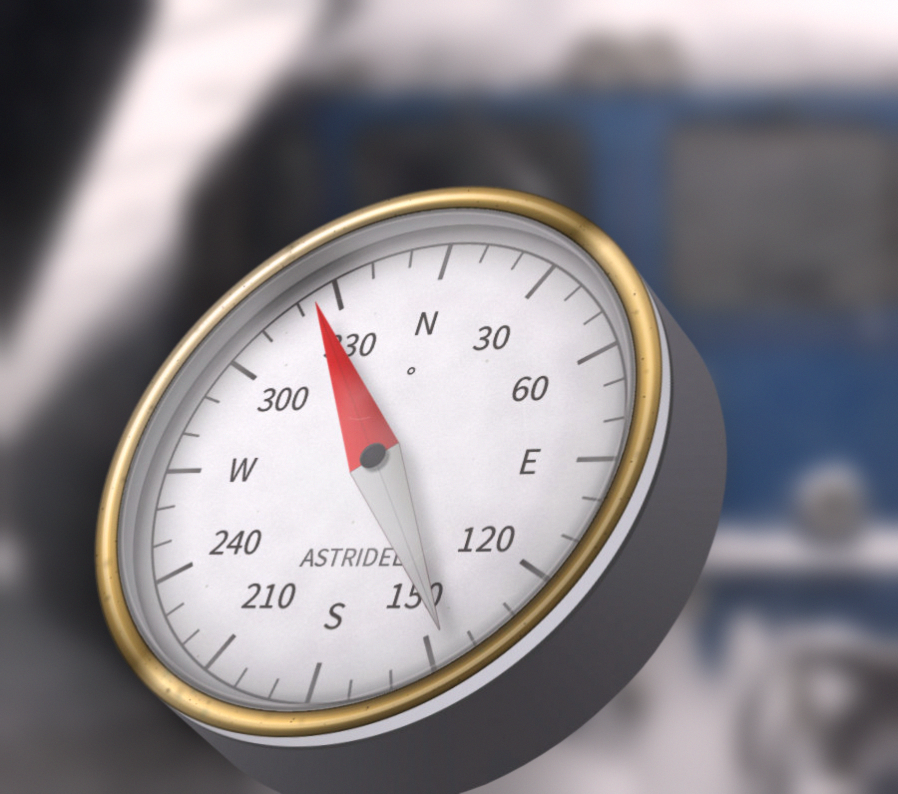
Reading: 325 °
